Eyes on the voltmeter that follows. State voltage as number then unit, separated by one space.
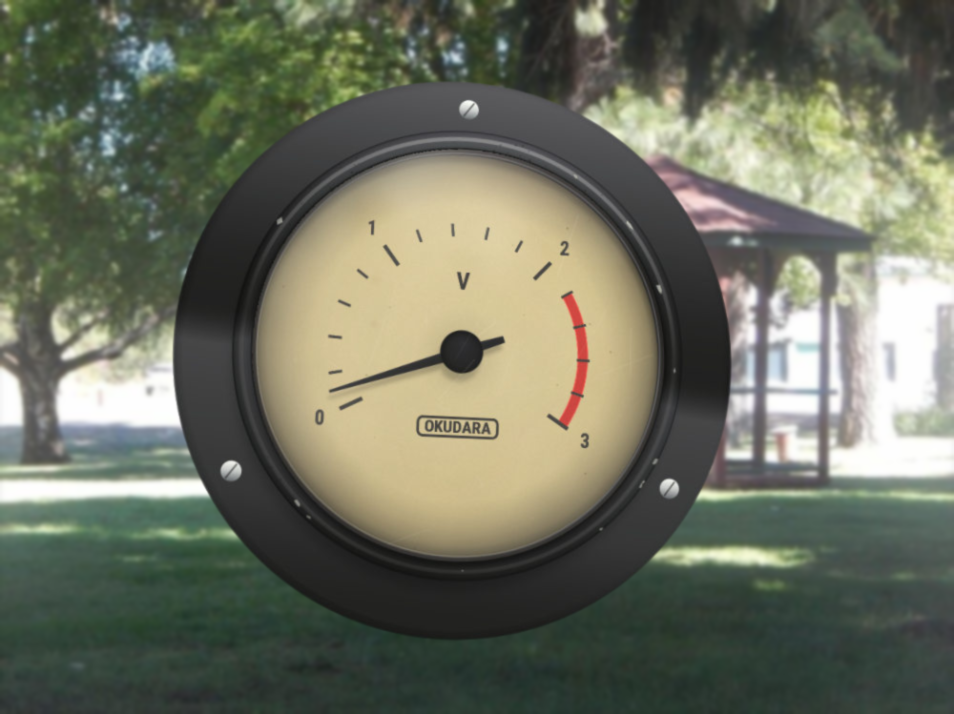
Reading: 0.1 V
